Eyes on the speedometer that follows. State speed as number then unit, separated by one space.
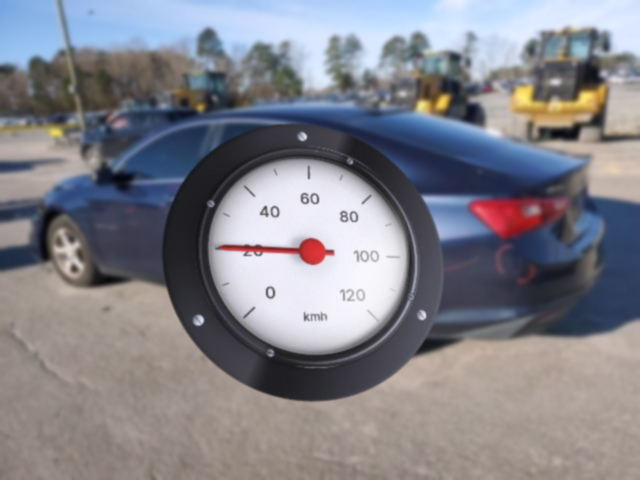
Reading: 20 km/h
